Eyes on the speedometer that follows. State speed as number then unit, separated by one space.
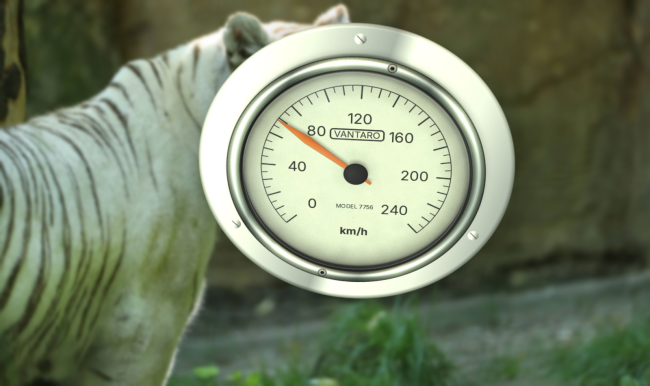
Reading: 70 km/h
